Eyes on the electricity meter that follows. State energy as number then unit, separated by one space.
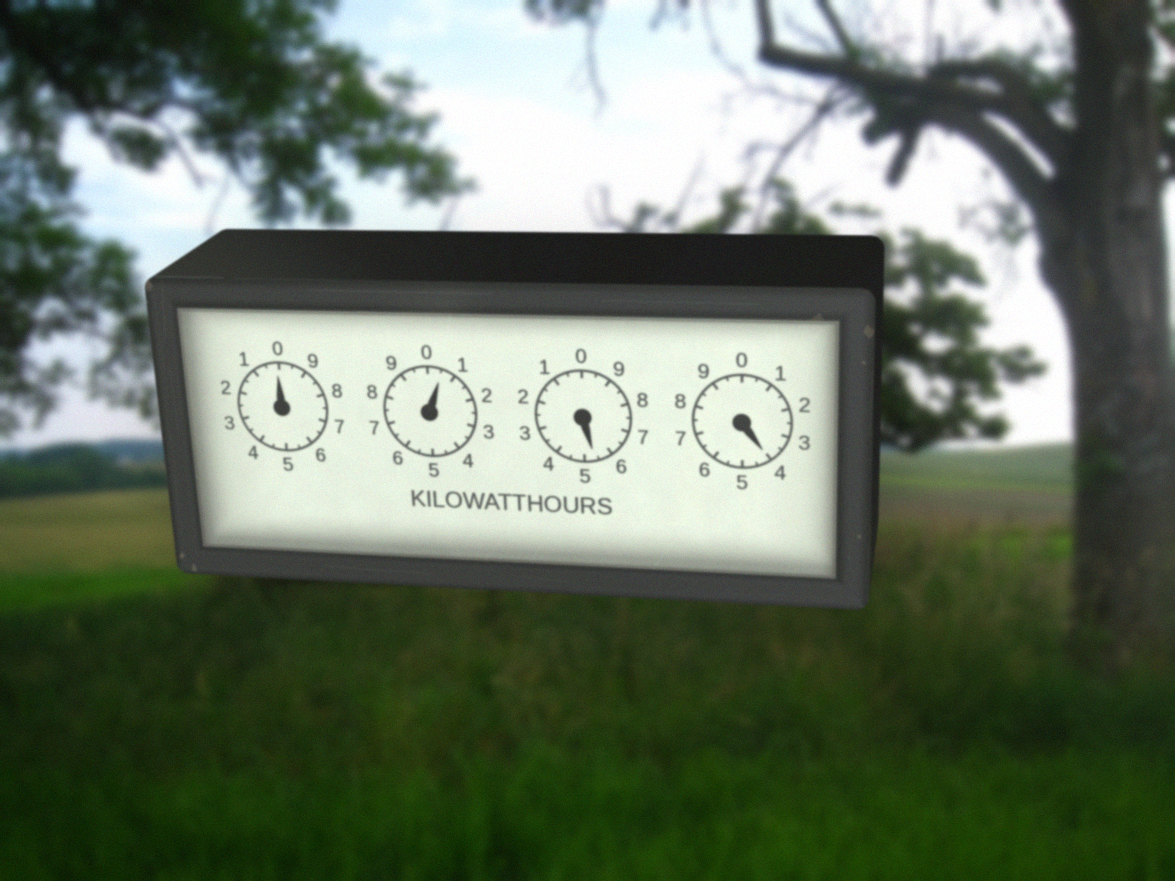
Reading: 54 kWh
